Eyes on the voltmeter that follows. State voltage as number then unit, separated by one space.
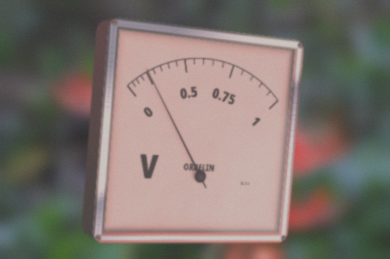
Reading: 0.25 V
